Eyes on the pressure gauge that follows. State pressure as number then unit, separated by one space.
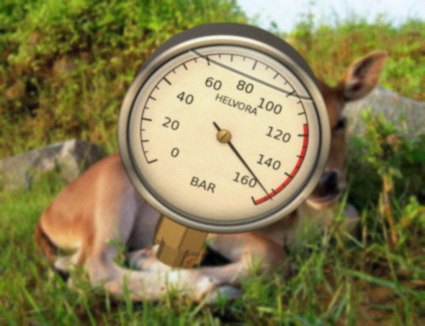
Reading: 152.5 bar
